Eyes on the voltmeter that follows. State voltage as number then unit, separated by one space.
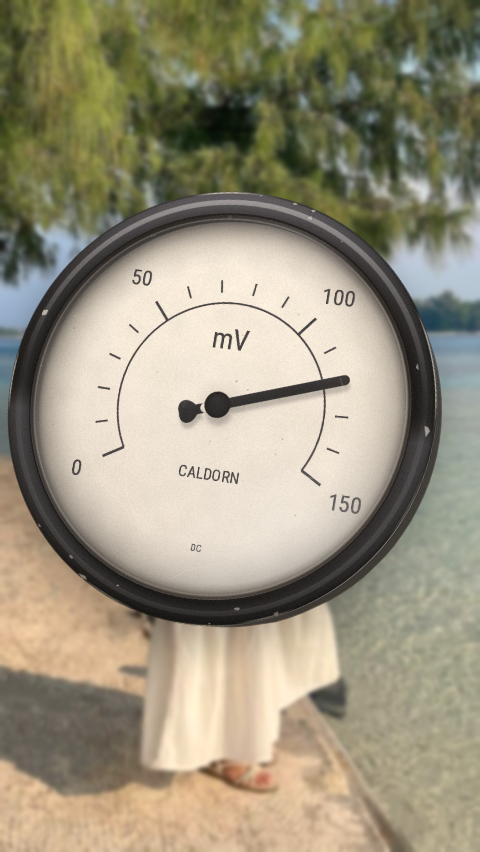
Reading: 120 mV
